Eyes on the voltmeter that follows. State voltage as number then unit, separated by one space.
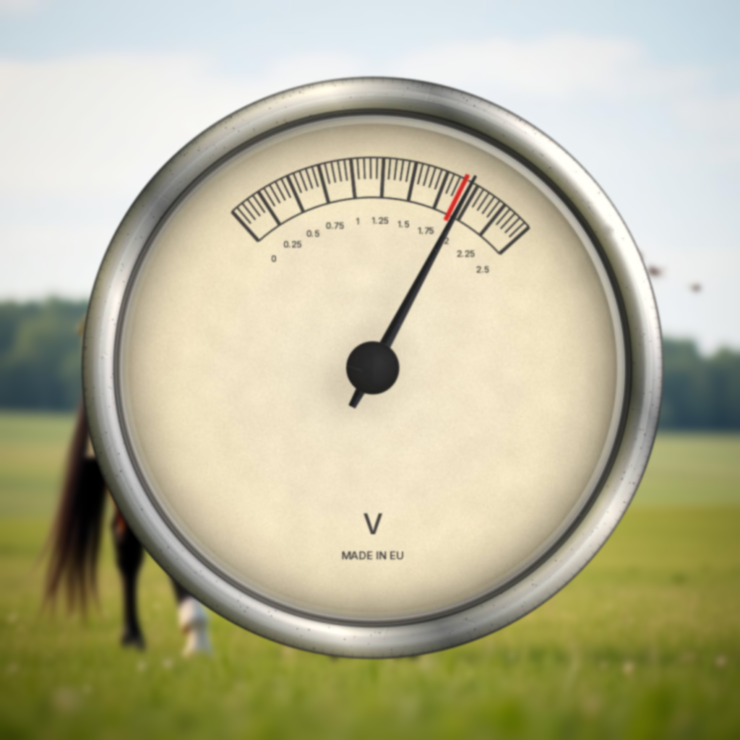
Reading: 1.95 V
